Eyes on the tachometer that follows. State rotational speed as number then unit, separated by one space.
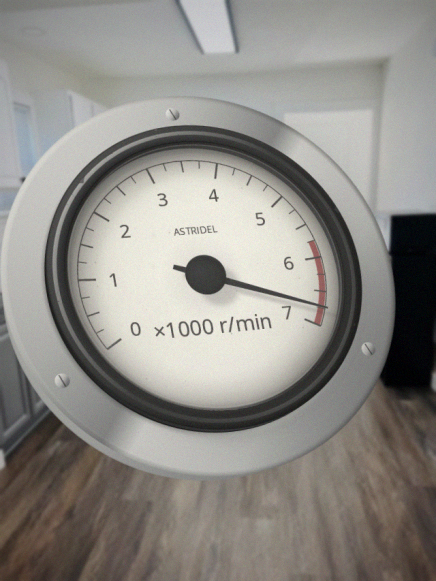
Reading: 6750 rpm
